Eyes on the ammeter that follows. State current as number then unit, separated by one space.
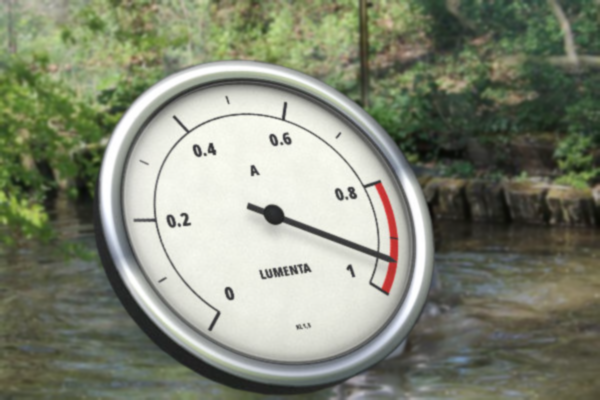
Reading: 0.95 A
